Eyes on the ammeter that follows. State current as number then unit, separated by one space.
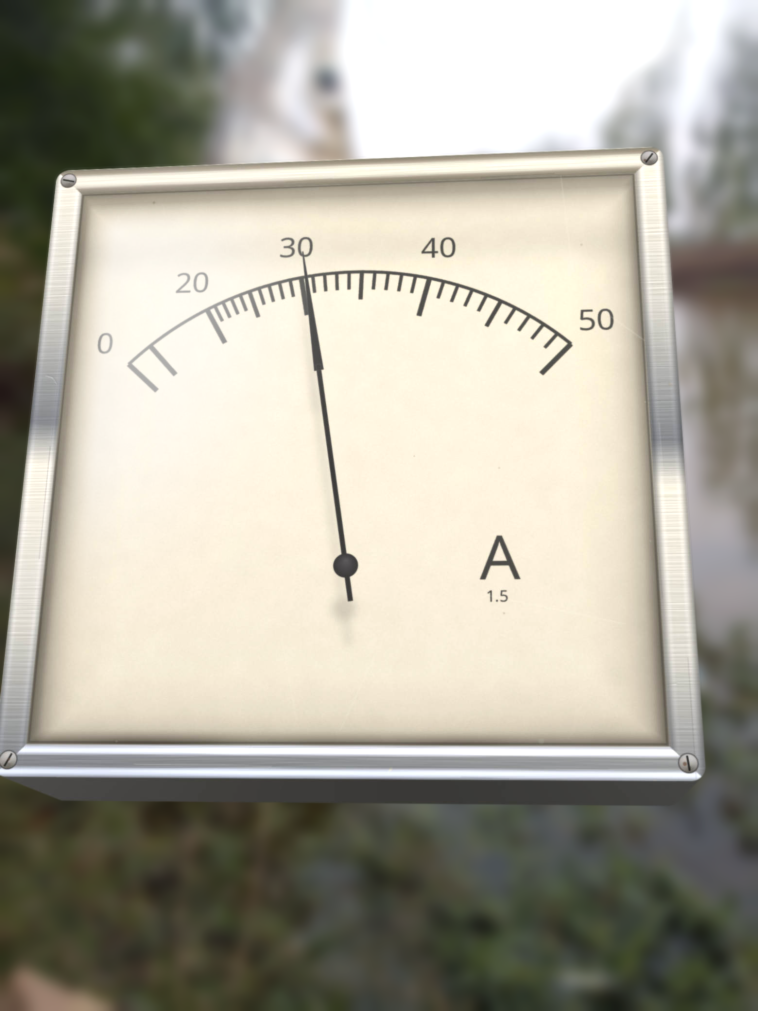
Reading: 30.5 A
